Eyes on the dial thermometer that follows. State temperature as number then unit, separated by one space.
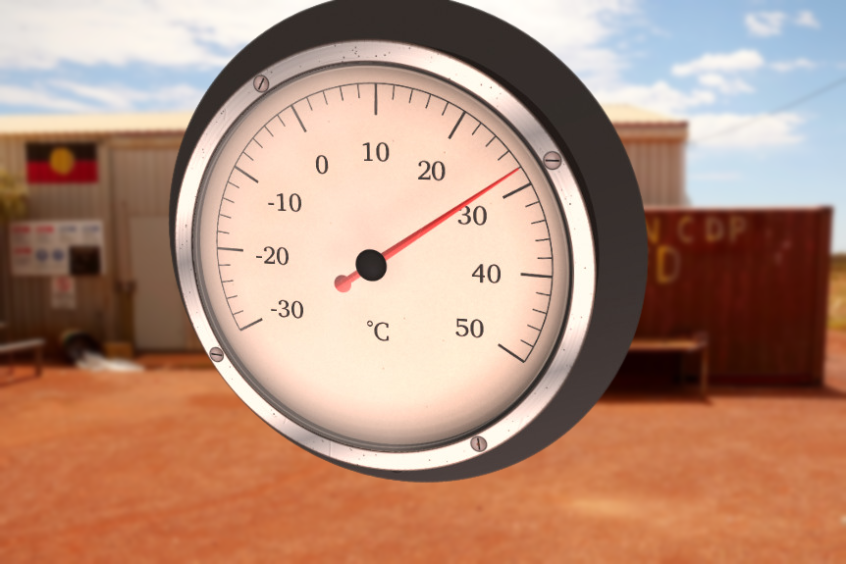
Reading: 28 °C
